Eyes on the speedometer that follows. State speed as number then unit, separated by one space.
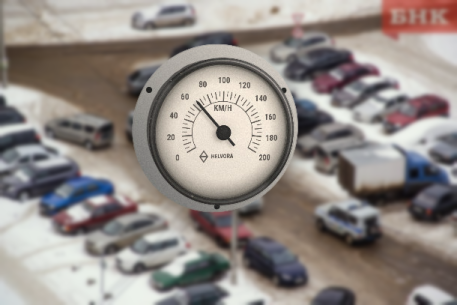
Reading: 65 km/h
